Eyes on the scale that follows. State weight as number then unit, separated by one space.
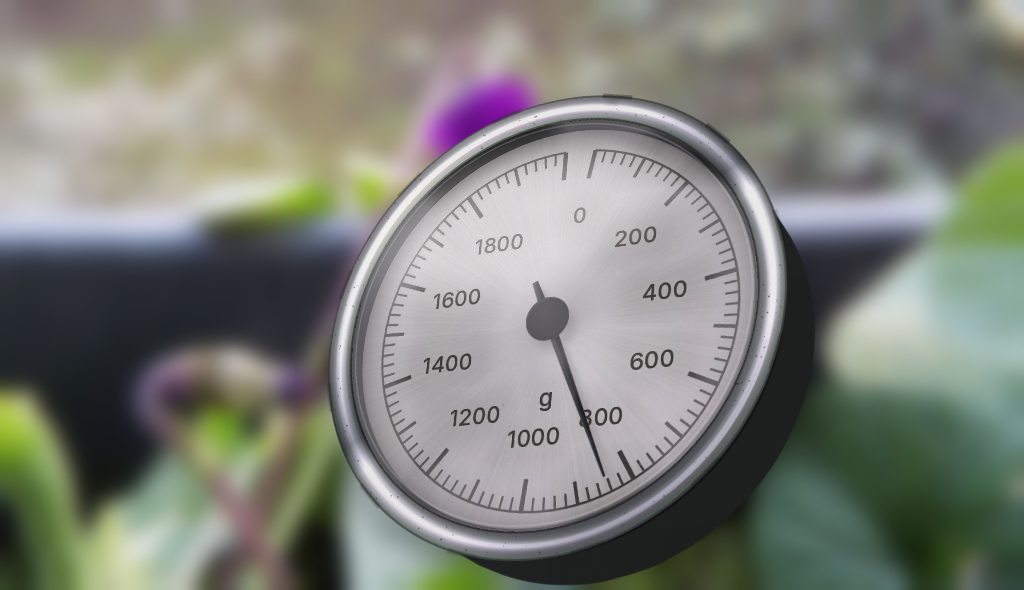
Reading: 840 g
